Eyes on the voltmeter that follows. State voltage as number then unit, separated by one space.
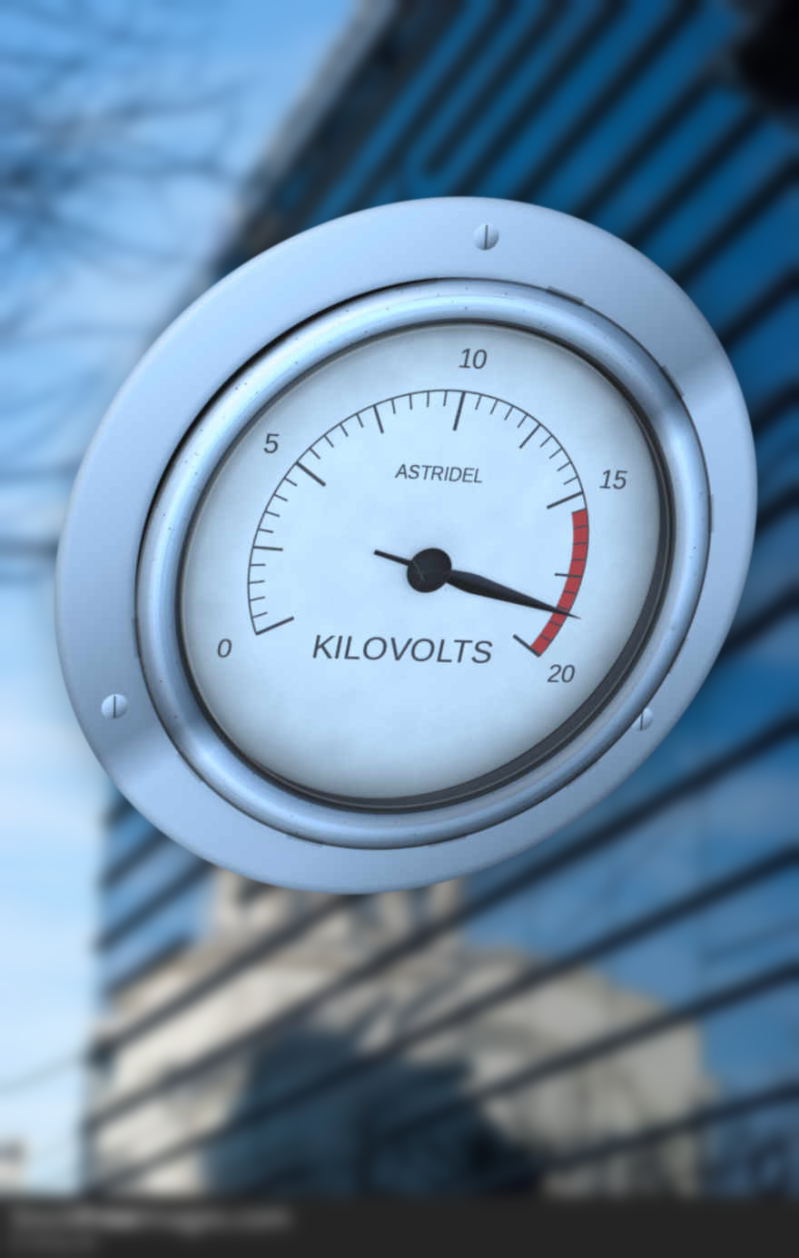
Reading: 18.5 kV
